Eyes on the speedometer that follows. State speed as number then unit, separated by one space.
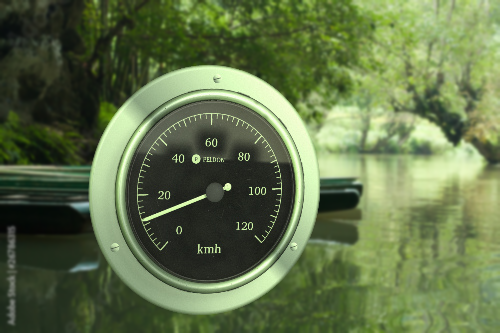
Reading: 12 km/h
